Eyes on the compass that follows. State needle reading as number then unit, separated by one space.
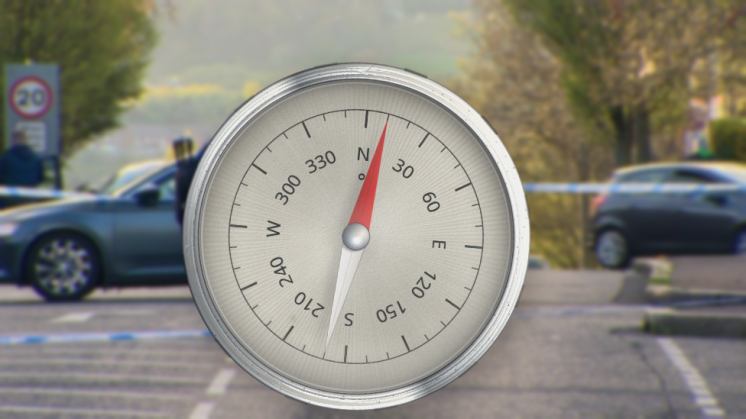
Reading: 10 °
